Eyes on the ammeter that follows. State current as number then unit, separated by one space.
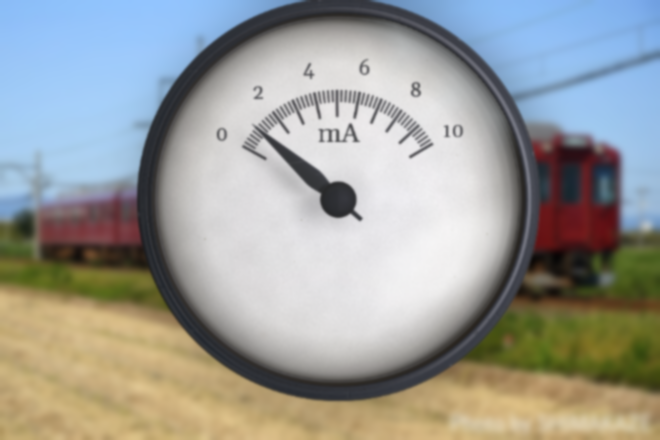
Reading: 1 mA
